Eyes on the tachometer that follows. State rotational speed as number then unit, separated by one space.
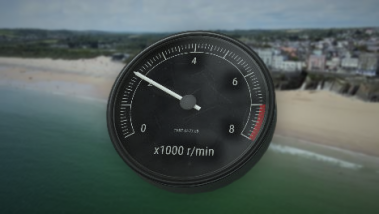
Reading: 2000 rpm
